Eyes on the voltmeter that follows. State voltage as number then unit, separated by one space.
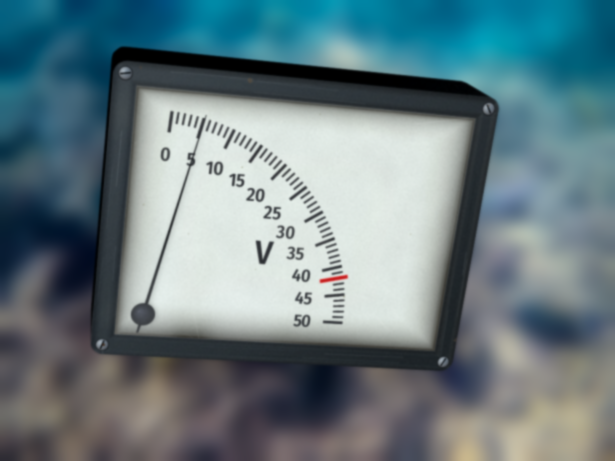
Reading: 5 V
